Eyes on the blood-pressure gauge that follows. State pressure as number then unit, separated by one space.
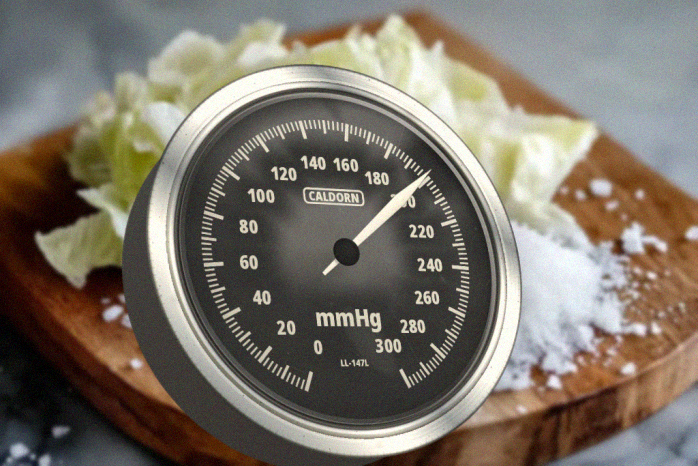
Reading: 198 mmHg
